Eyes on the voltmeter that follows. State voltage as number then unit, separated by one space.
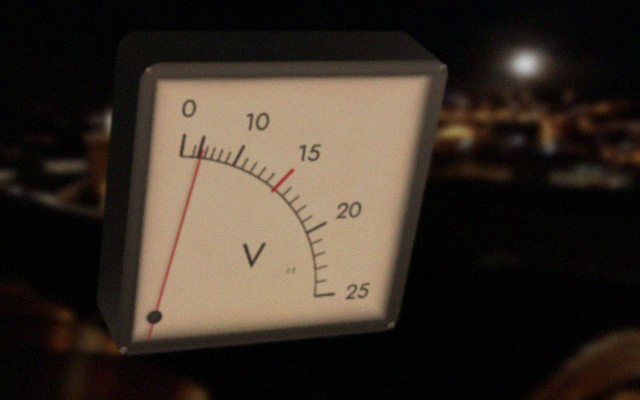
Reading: 5 V
